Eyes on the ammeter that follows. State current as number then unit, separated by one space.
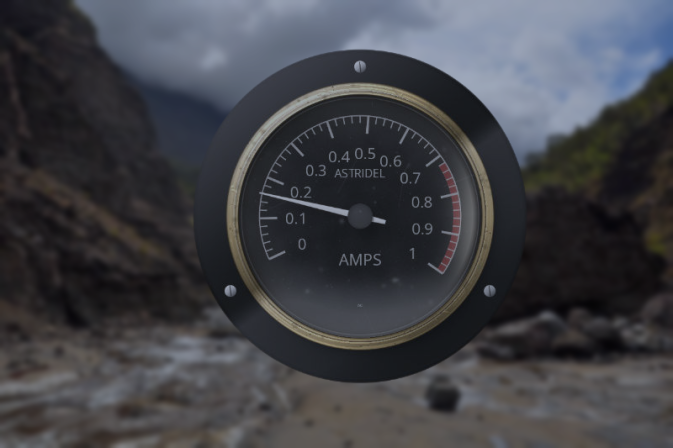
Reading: 0.16 A
